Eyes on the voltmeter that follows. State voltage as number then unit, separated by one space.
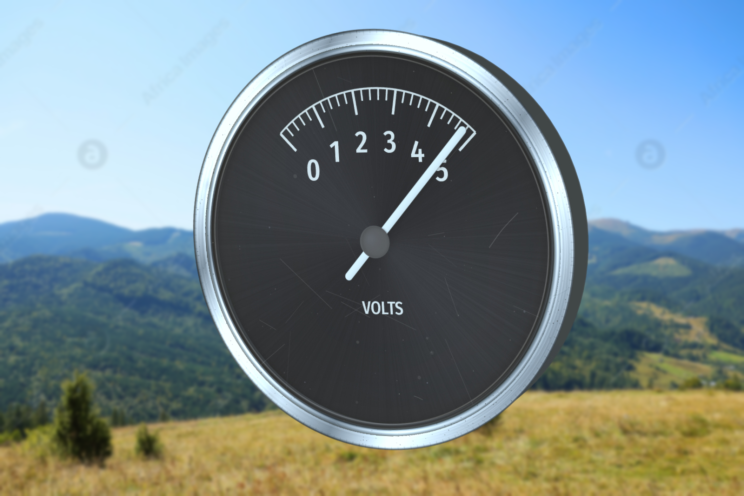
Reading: 4.8 V
